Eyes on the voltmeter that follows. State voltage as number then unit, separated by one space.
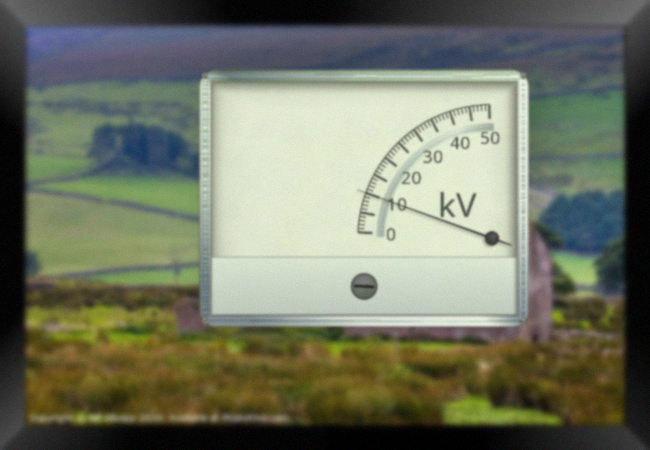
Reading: 10 kV
